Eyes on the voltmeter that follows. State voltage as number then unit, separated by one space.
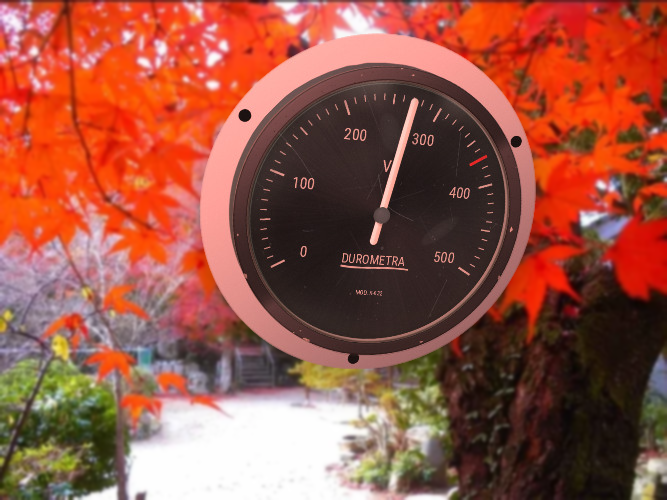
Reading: 270 V
